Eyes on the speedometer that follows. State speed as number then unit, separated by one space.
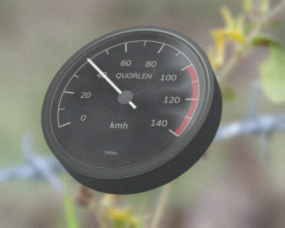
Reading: 40 km/h
